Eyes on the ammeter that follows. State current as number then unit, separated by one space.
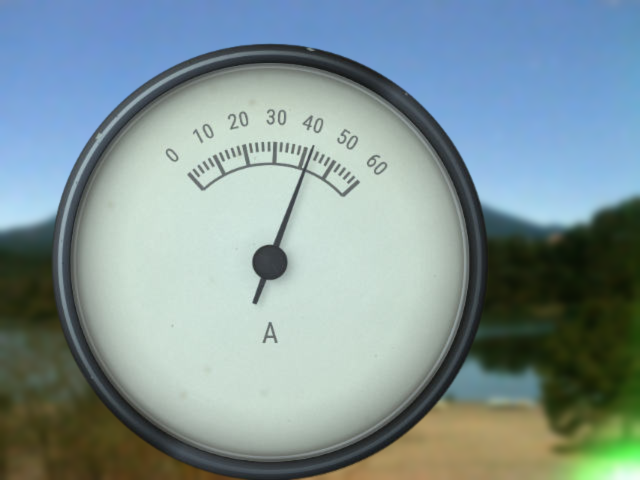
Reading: 42 A
